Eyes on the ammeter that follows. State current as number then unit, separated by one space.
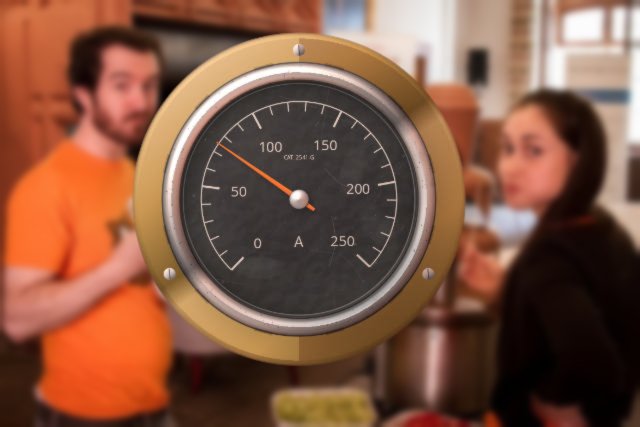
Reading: 75 A
